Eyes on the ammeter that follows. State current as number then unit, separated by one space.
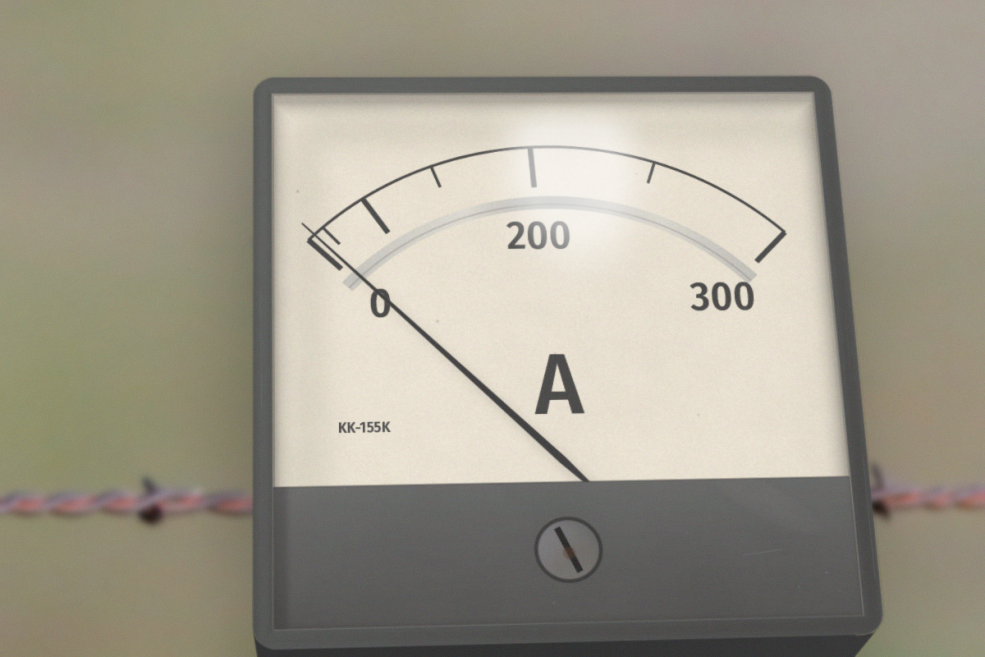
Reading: 25 A
